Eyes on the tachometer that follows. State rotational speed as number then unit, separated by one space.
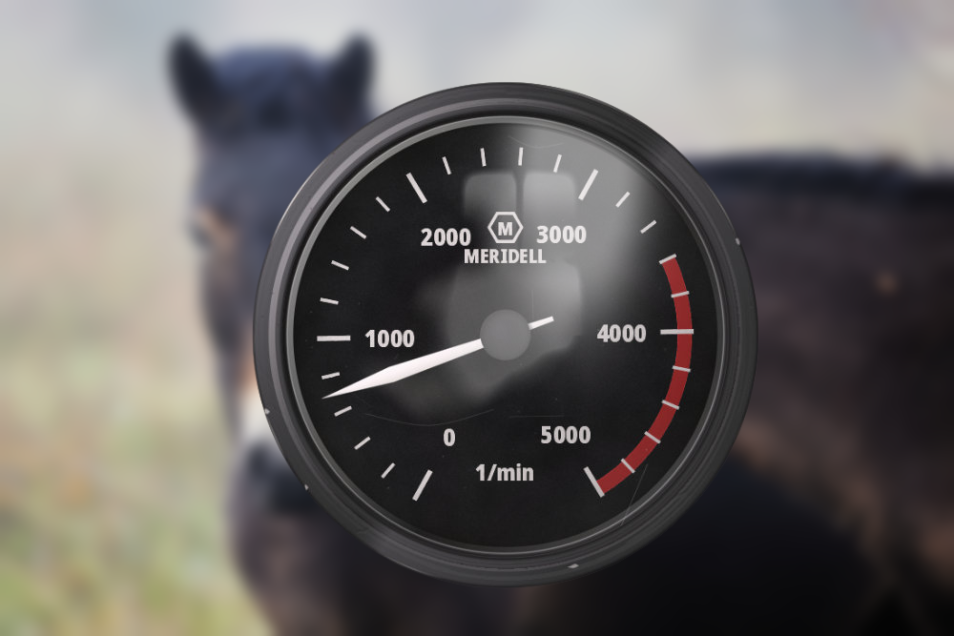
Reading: 700 rpm
